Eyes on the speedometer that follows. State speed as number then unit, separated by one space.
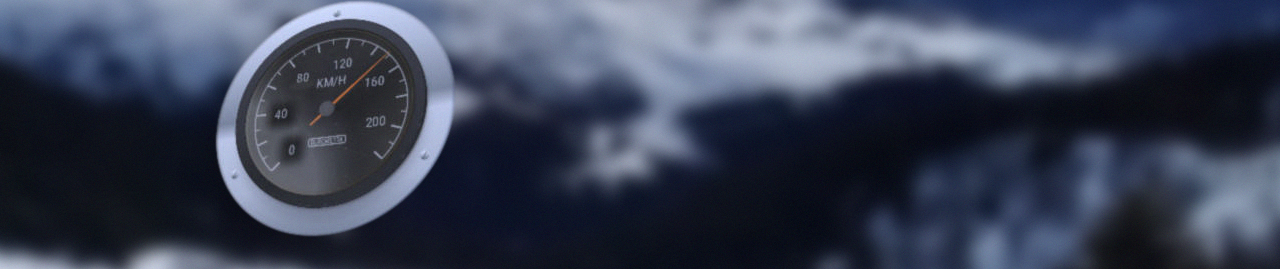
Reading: 150 km/h
